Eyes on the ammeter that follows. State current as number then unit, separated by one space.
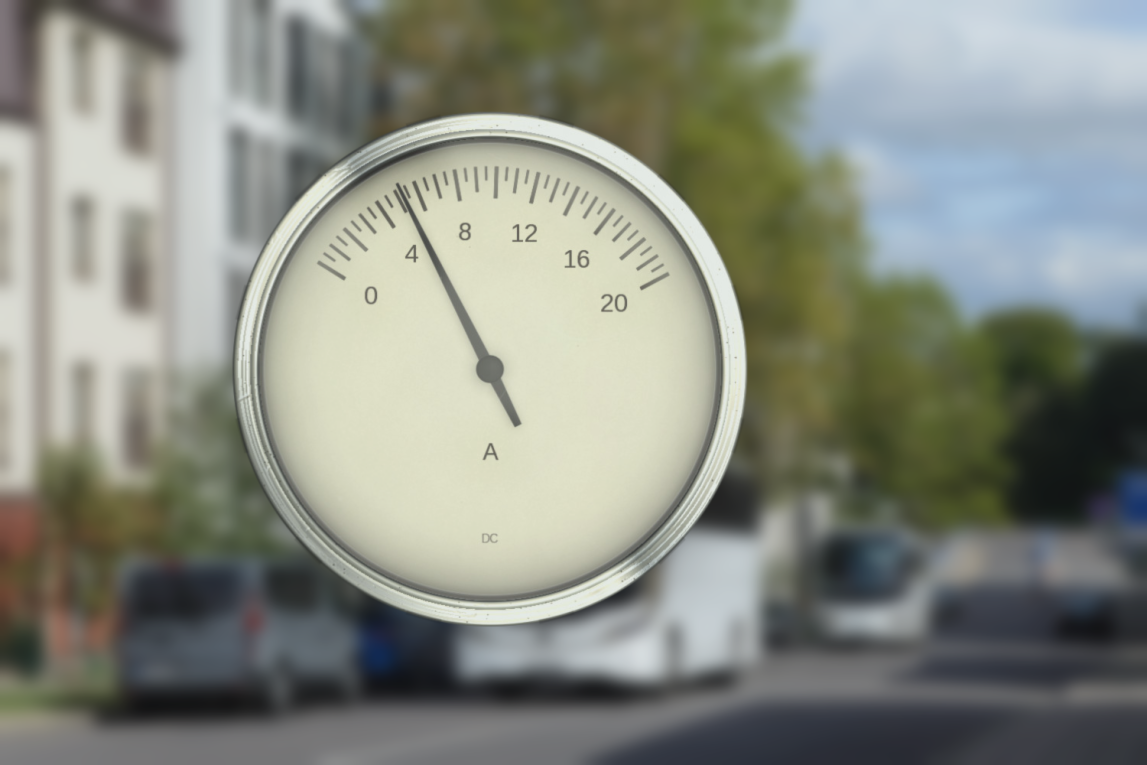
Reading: 5.25 A
